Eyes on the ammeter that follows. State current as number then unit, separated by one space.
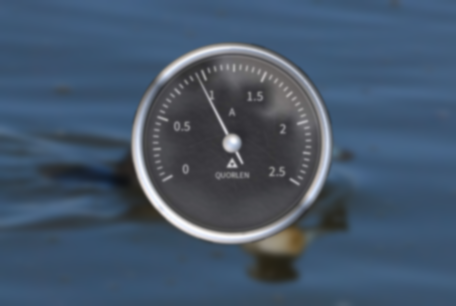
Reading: 0.95 A
